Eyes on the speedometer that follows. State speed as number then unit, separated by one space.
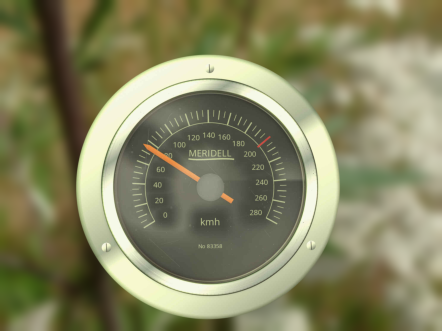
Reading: 75 km/h
